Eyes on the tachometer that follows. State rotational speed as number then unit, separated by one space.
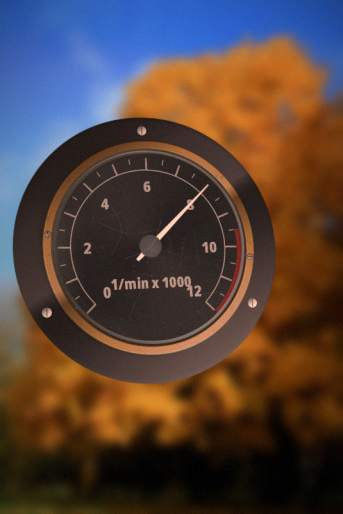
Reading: 8000 rpm
